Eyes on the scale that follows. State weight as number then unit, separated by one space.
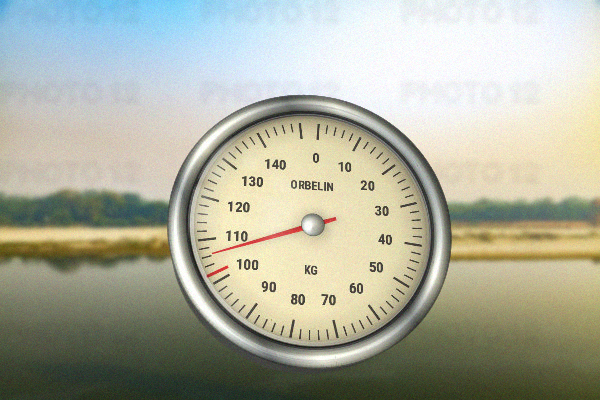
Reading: 106 kg
